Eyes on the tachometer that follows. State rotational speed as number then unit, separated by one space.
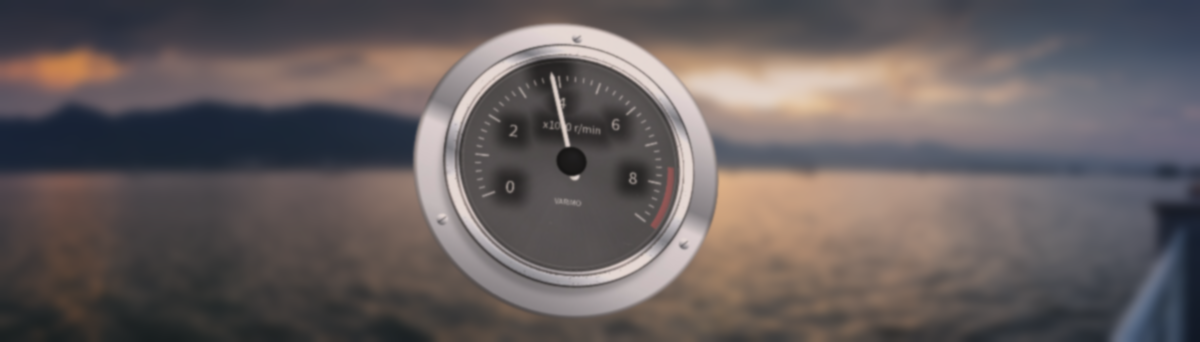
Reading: 3800 rpm
